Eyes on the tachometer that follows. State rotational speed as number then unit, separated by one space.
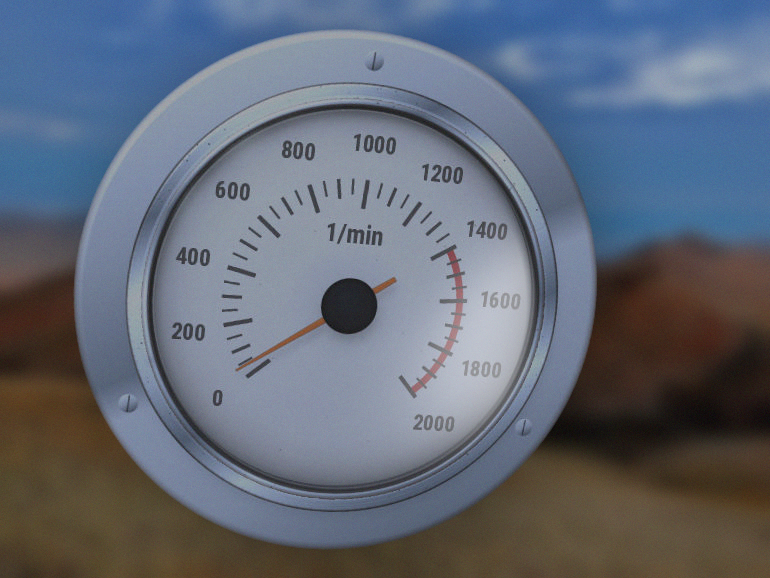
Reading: 50 rpm
